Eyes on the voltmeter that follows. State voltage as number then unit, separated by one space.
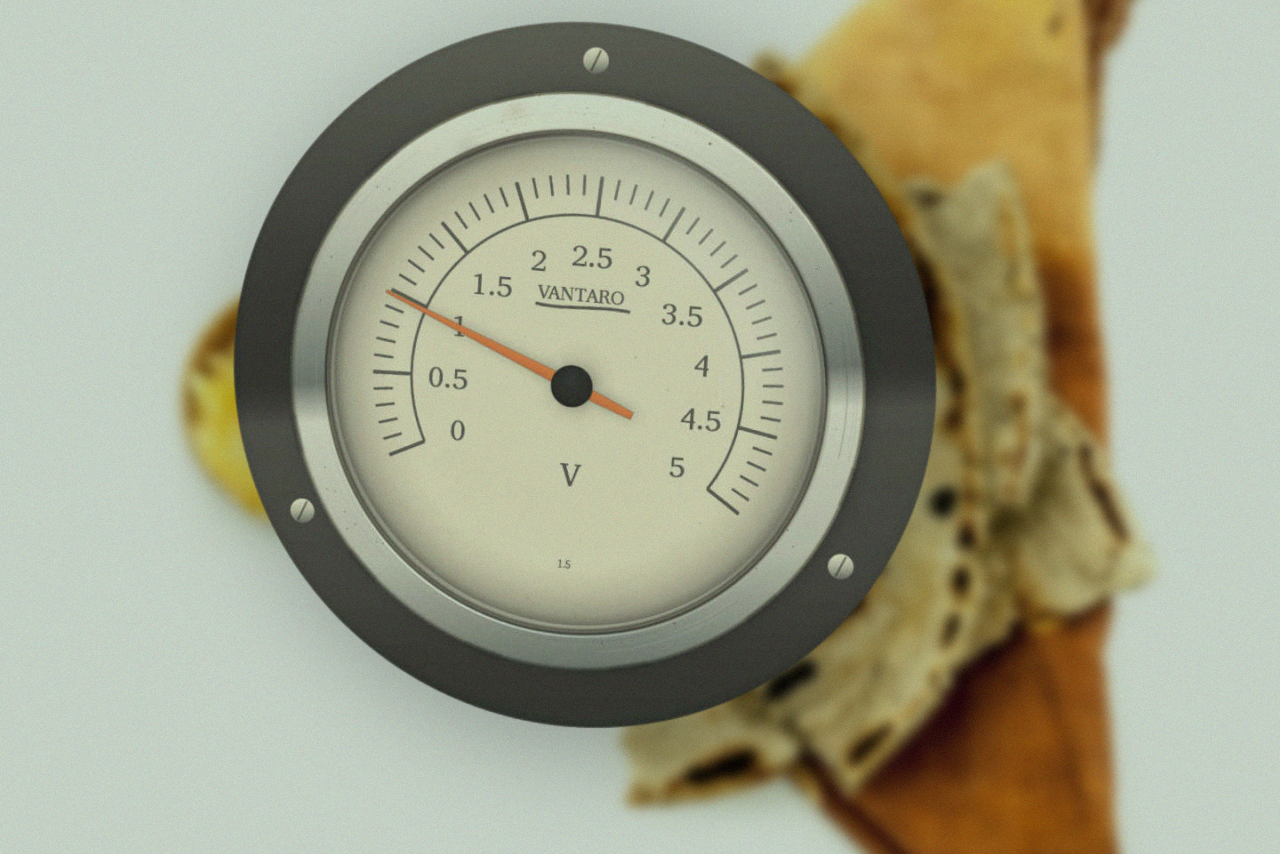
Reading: 1 V
